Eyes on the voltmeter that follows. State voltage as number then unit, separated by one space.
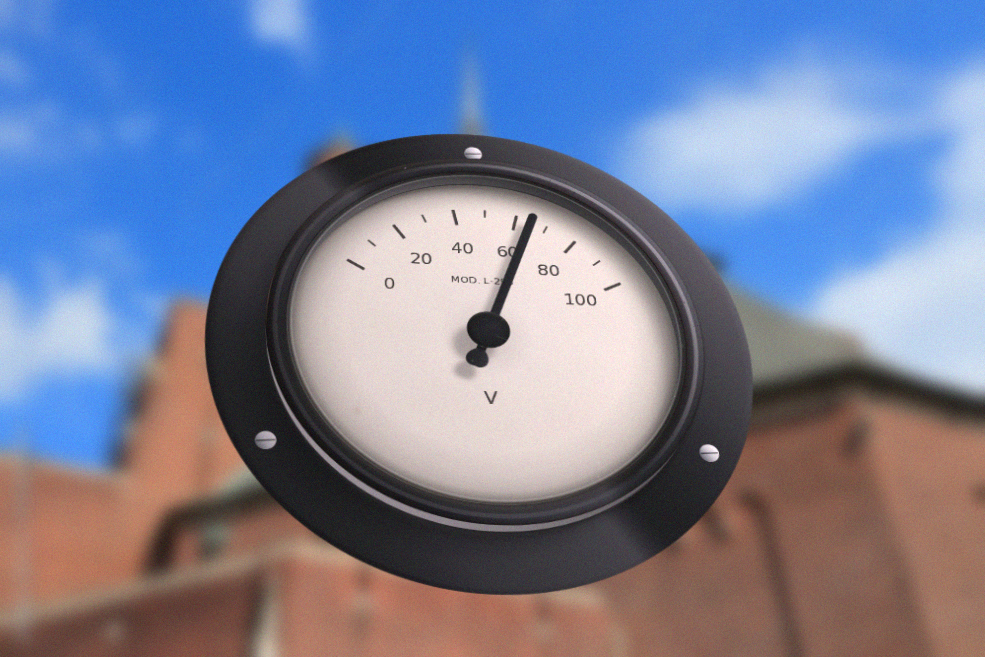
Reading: 65 V
